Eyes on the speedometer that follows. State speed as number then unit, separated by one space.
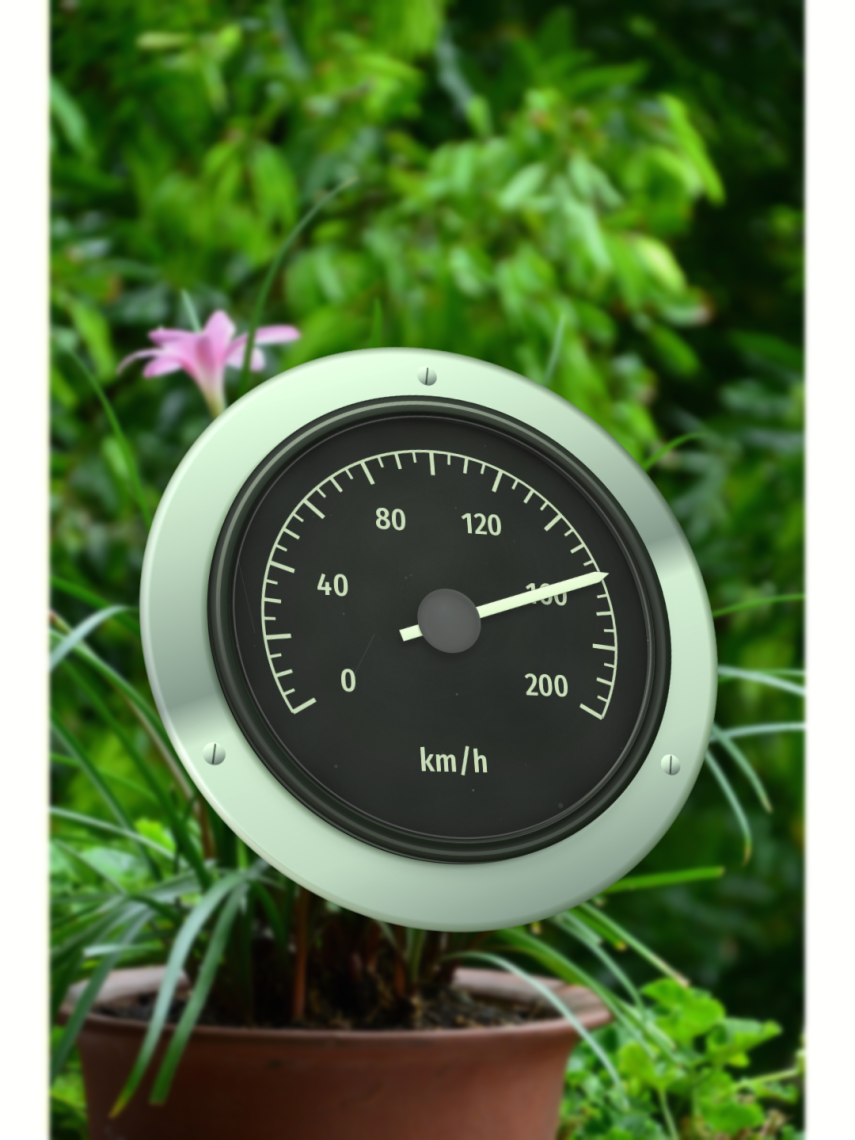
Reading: 160 km/h
